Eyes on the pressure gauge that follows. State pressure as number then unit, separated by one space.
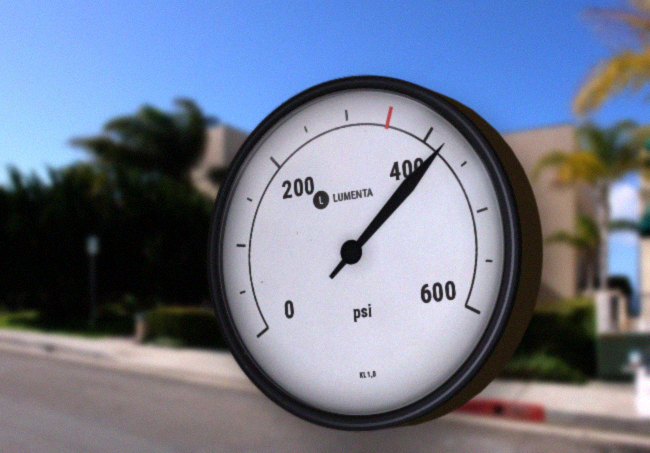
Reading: 425 psi
